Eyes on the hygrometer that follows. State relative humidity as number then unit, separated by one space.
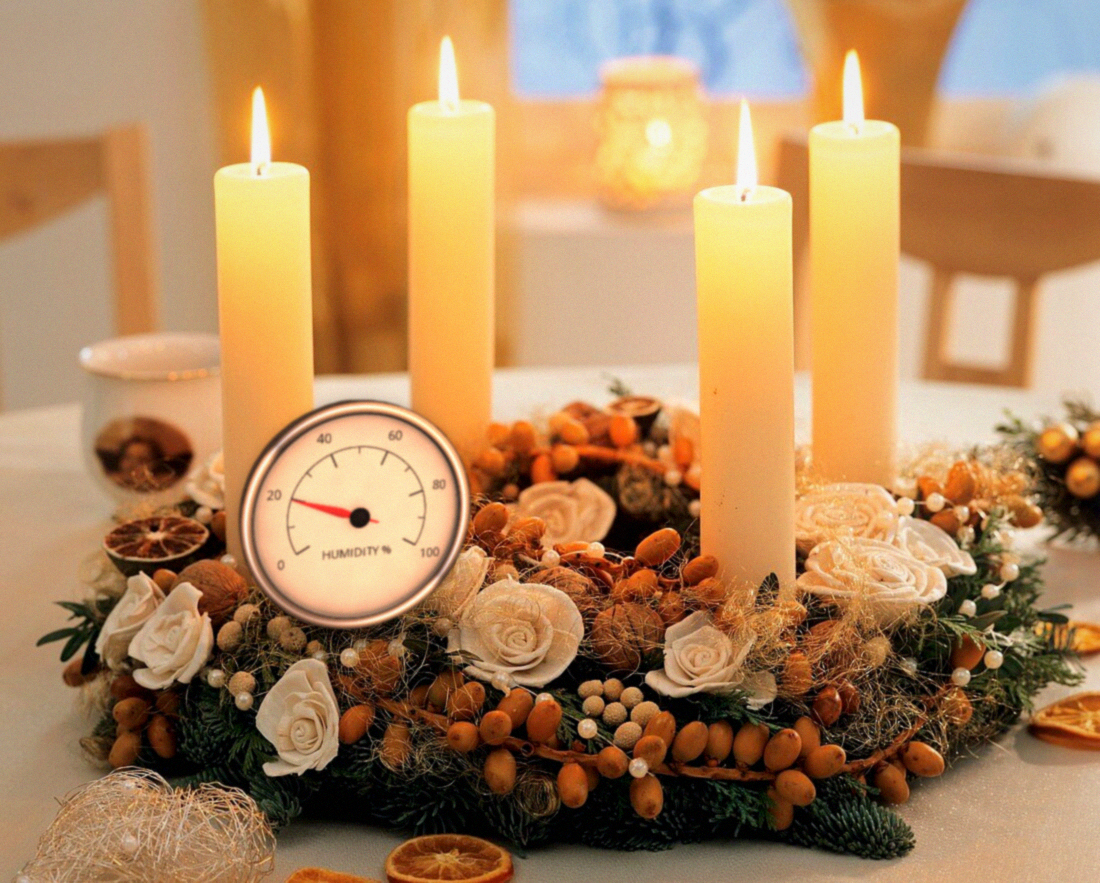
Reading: 20 %
